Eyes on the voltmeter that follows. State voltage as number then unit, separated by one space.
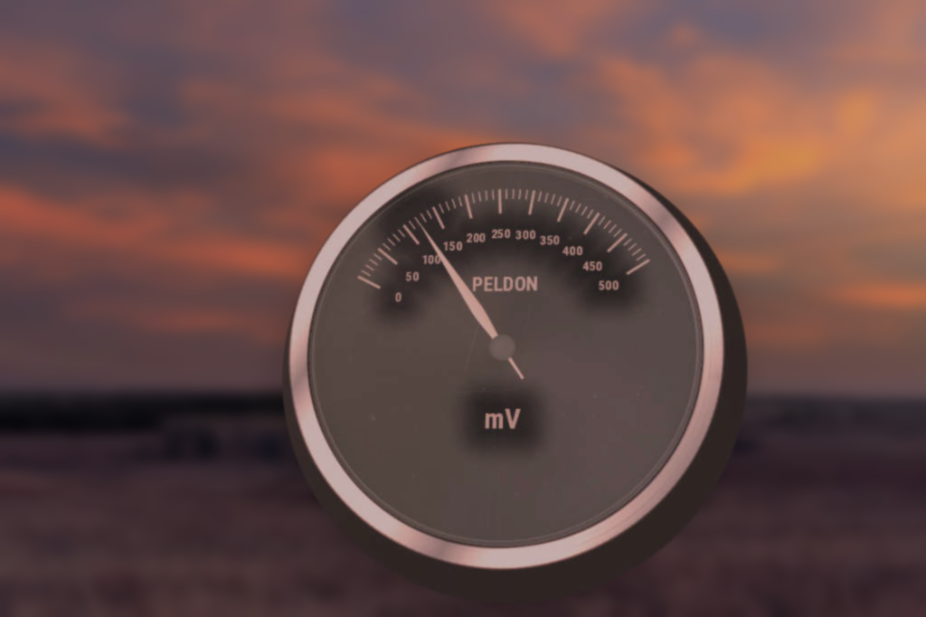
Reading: 120 mV
